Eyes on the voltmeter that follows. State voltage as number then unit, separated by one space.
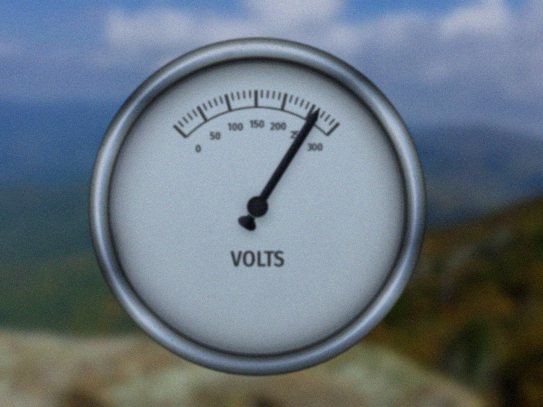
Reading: 260 V
